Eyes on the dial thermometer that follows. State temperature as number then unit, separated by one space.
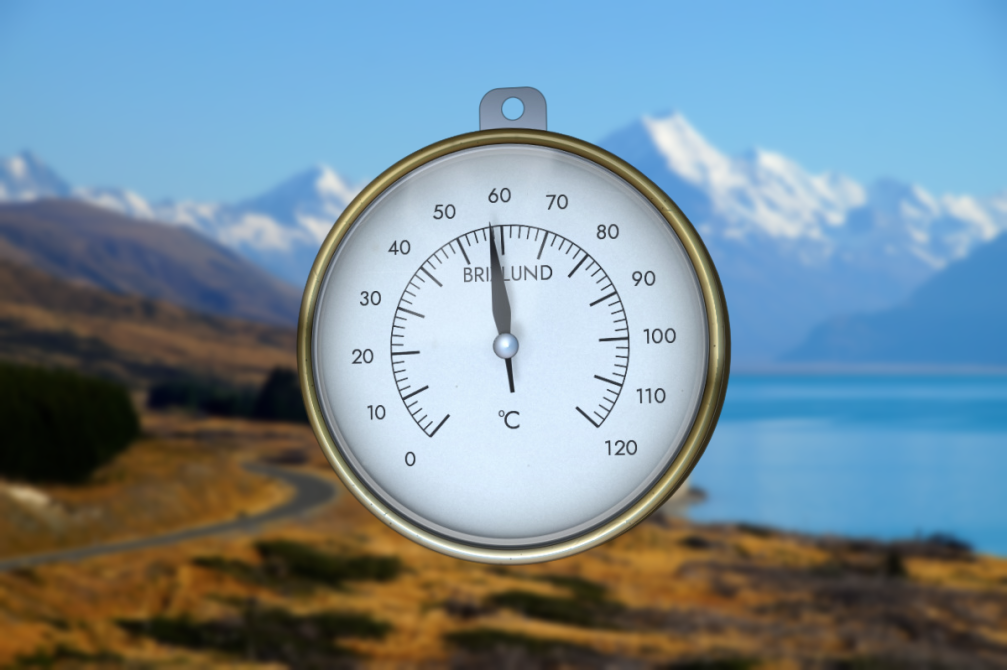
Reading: 58 °C
